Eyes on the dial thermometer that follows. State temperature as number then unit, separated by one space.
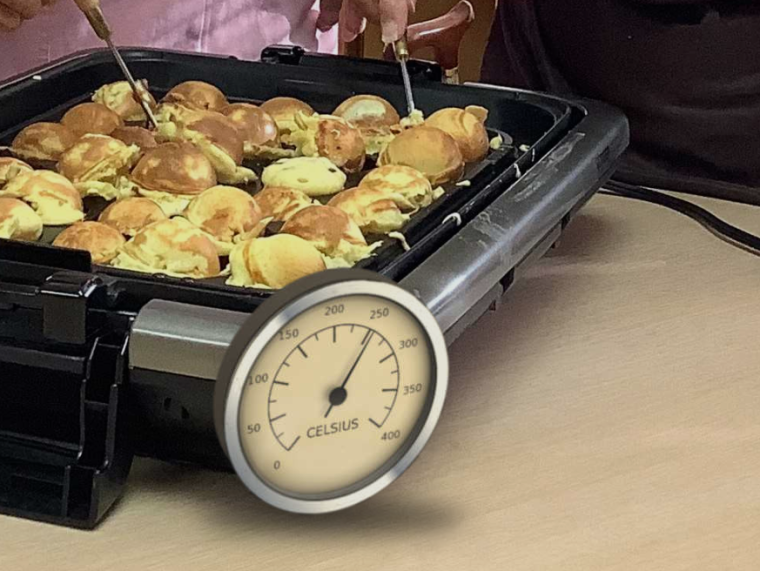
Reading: 250 °C
